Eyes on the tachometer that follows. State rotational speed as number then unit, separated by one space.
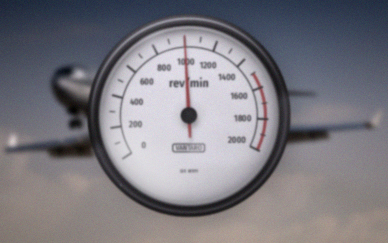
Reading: 1000 rpm
